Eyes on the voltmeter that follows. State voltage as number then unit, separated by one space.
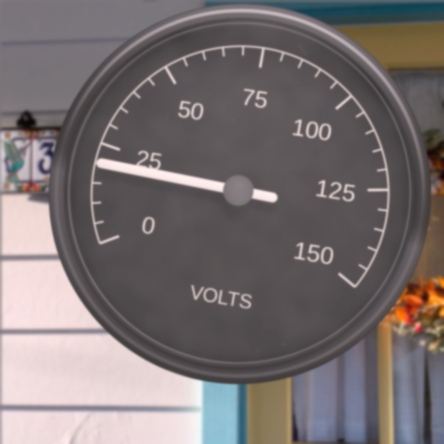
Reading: 20 V
